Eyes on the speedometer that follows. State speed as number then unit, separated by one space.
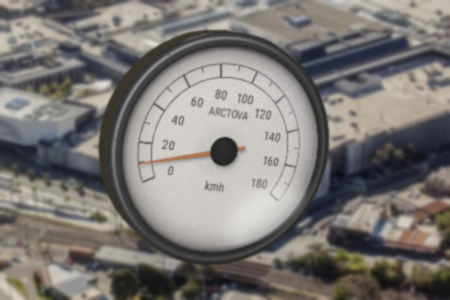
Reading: 10 km/h
